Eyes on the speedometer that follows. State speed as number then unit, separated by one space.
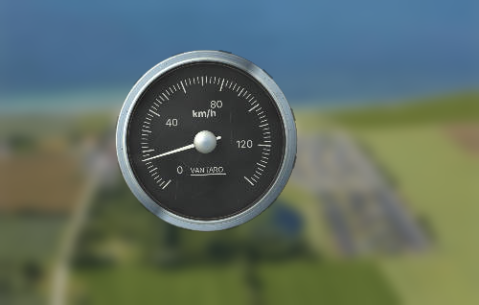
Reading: 16 km/h
